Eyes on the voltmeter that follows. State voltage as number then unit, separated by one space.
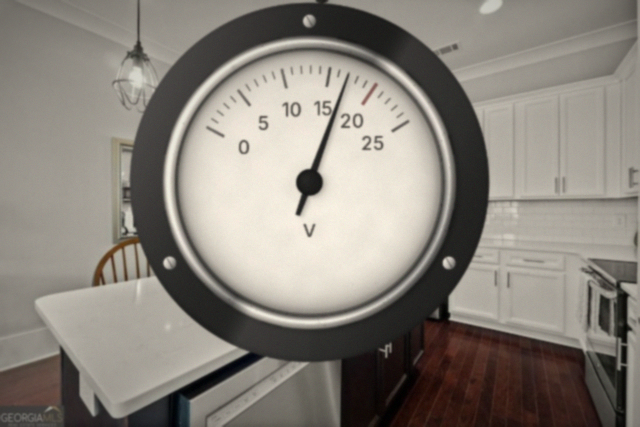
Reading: 17 V
